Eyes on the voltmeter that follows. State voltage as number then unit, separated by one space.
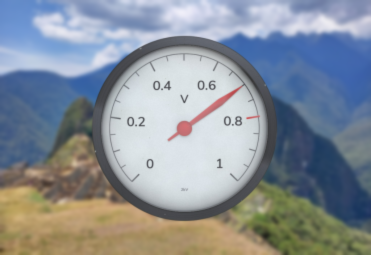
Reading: 0.7 V
